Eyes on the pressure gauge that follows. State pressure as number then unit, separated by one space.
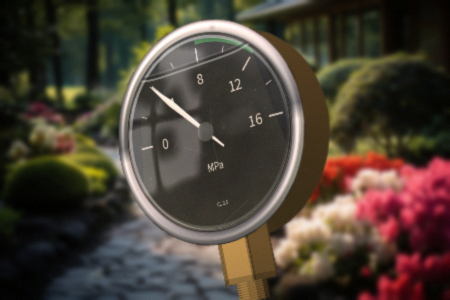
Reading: 4 MPa
